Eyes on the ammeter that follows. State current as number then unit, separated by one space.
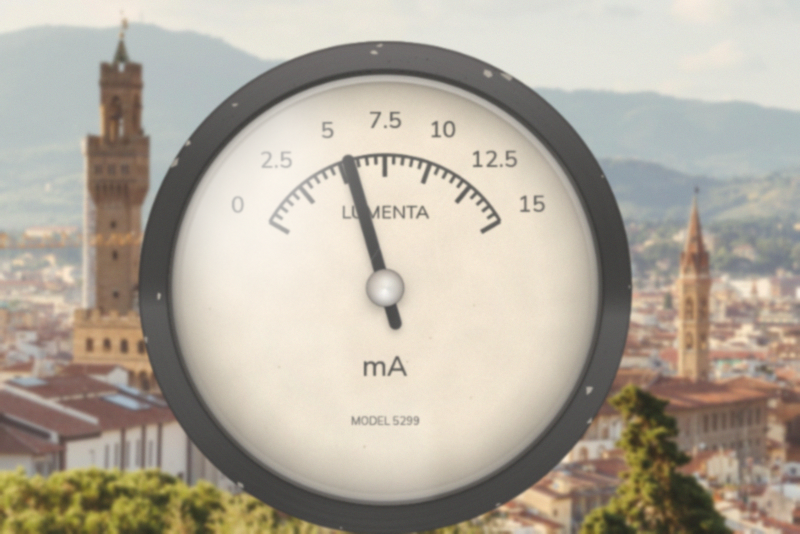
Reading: 5.5 mA
